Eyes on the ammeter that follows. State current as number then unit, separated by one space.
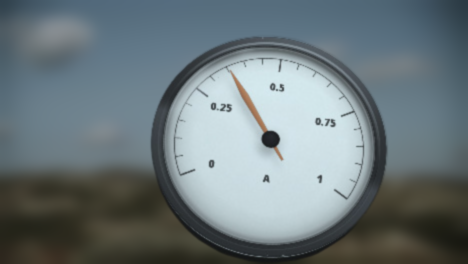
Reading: 0.35 A
